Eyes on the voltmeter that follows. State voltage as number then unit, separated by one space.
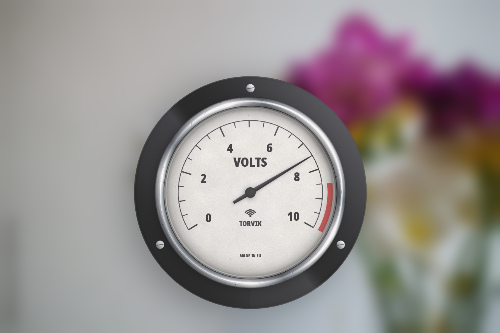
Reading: 7.5 V
